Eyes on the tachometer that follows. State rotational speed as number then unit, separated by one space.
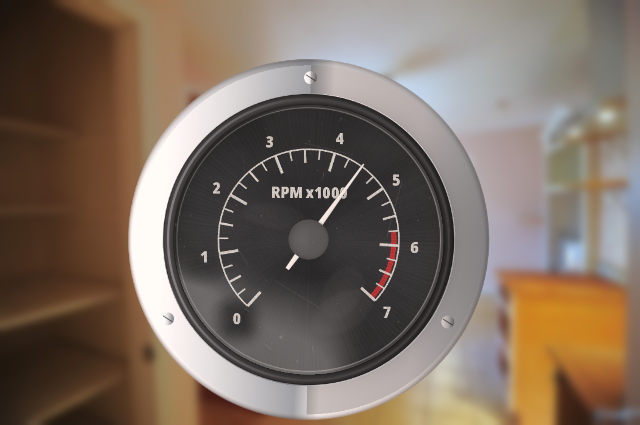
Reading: 4500 rpm
